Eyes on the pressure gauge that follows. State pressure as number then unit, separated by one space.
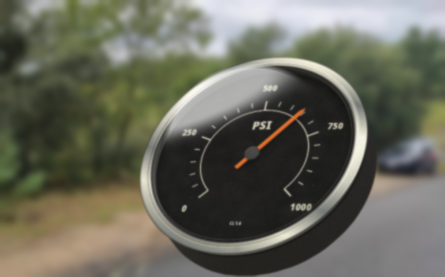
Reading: 650 psi
